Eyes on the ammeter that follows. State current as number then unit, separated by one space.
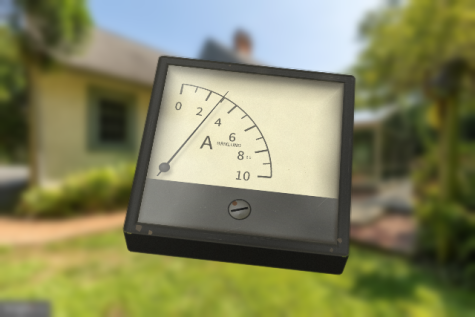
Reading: 3 A
